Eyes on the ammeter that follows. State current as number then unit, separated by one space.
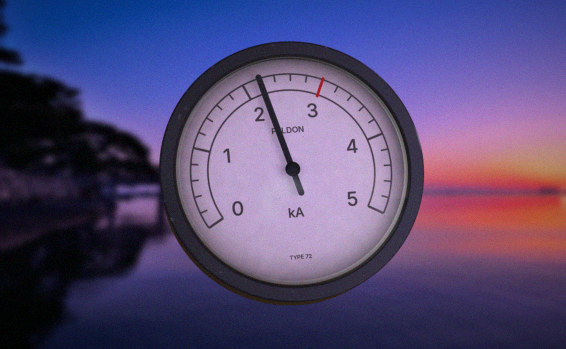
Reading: 2.2 kA
